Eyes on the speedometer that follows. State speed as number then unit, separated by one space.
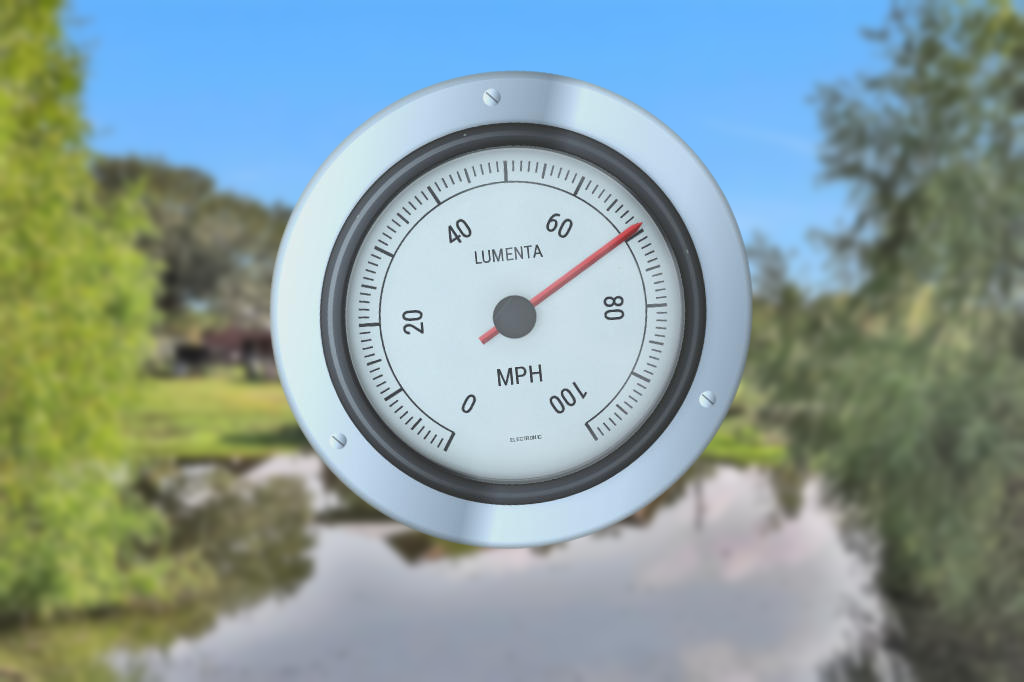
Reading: 69 mph
